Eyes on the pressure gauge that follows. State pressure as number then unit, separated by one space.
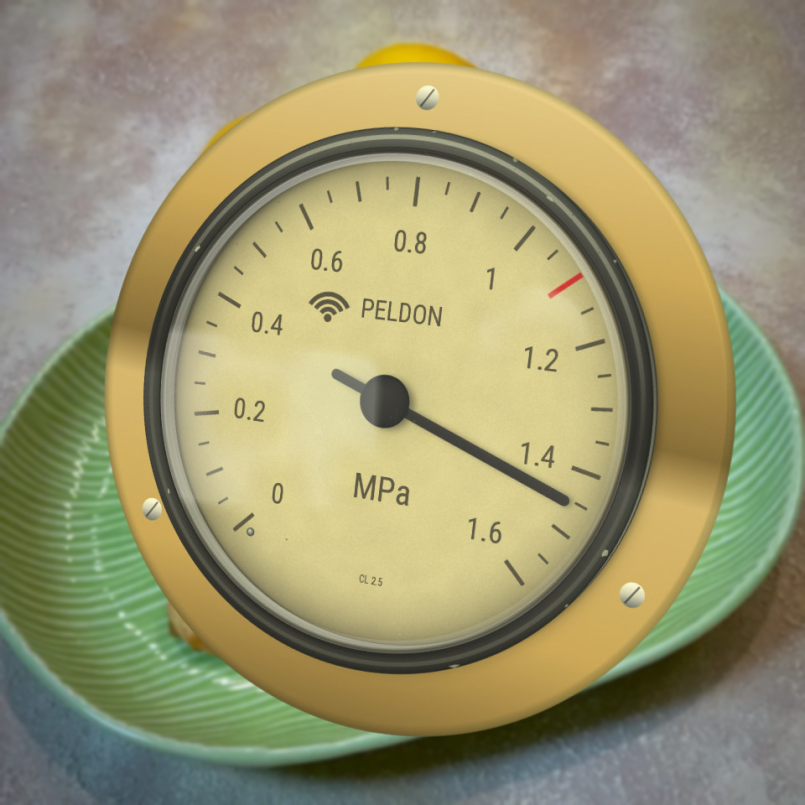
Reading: 1.45 MPa
